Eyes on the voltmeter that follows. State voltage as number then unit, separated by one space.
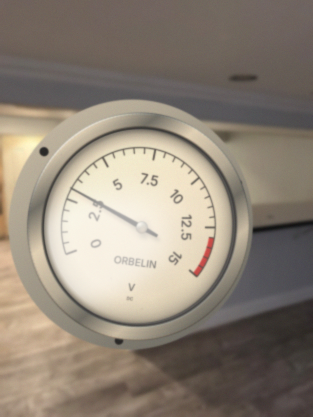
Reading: 3 V
